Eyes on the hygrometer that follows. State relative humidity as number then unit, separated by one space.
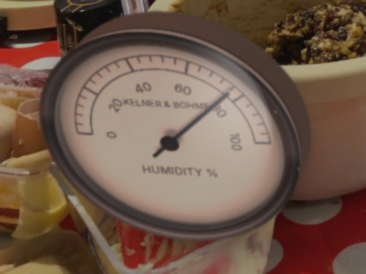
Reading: 76 %
